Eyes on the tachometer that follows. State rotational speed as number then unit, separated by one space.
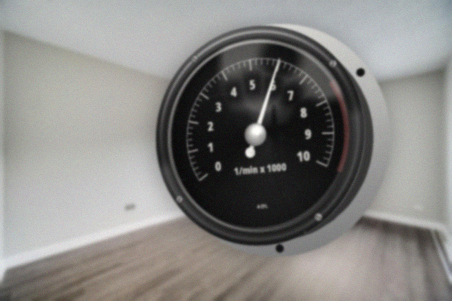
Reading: 6000 rpm
